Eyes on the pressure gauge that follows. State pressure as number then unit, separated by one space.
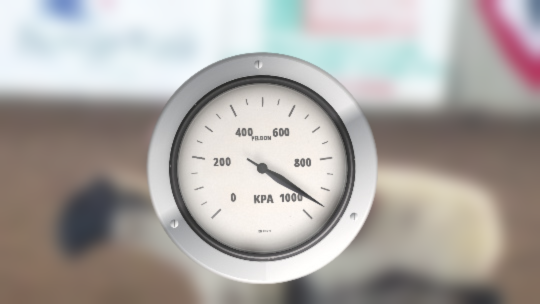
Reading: 950 kPa
